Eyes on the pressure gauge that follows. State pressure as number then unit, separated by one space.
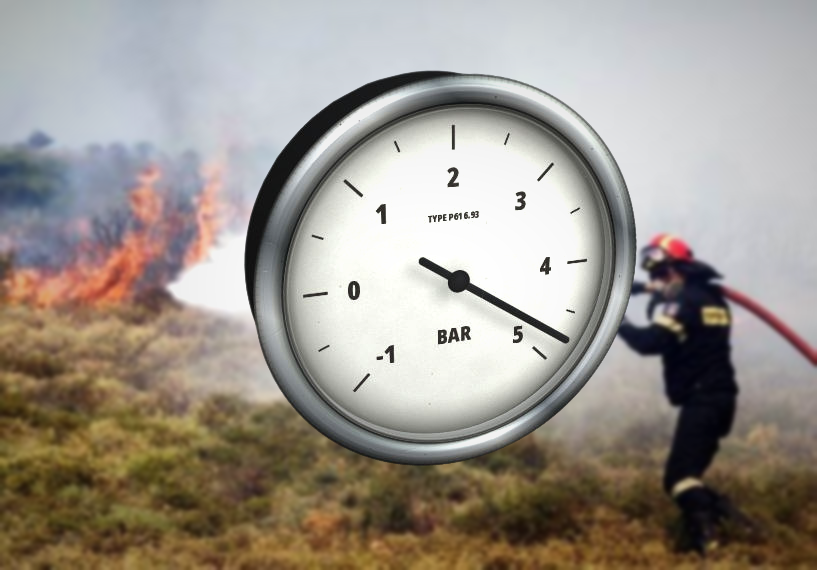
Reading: 4.75 bar
